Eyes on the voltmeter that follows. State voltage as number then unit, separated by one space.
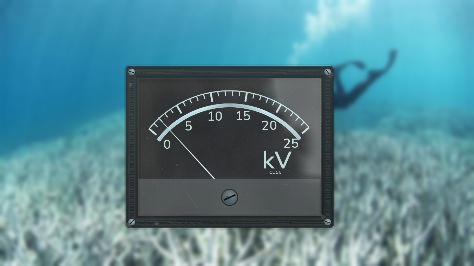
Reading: 2 kV
